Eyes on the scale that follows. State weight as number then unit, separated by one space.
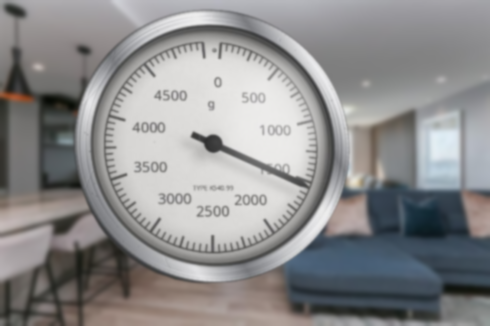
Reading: 1550 g
